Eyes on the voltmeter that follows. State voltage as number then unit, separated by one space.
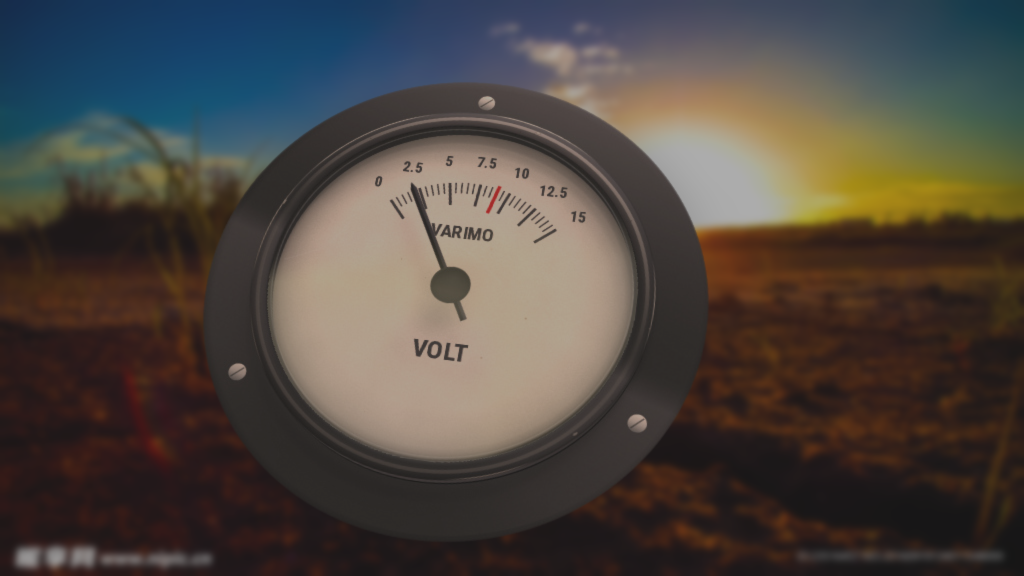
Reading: 2 V
